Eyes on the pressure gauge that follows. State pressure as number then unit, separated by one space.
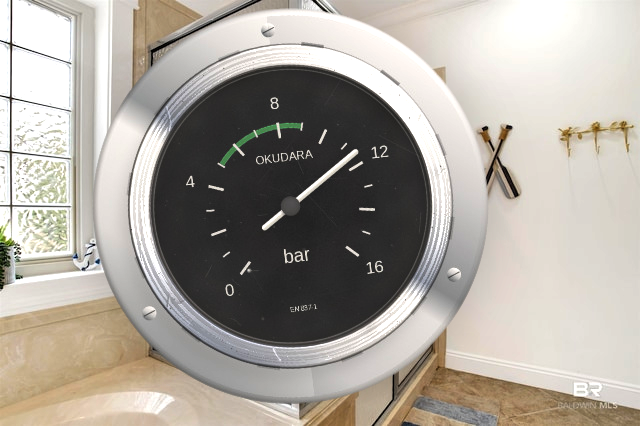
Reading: 11.5 bar
